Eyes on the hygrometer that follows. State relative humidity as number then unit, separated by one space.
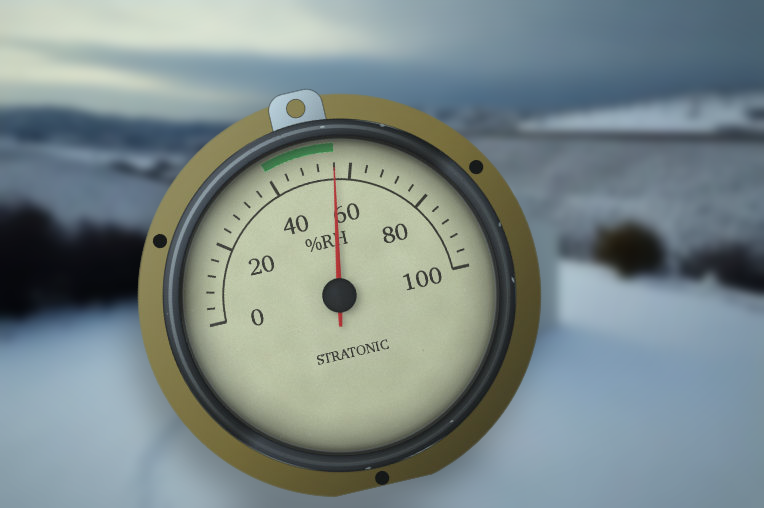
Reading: 56 %
